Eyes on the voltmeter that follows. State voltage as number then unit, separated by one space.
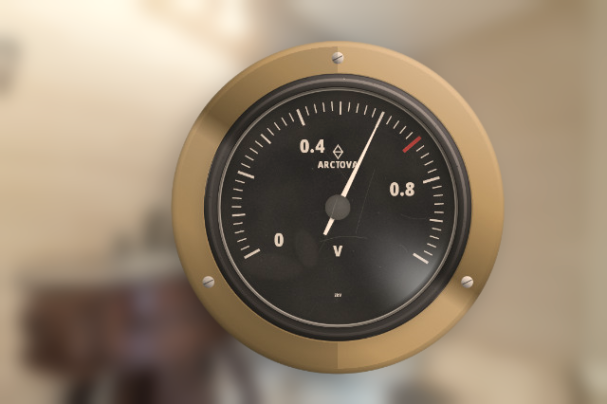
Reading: 0.6 V
